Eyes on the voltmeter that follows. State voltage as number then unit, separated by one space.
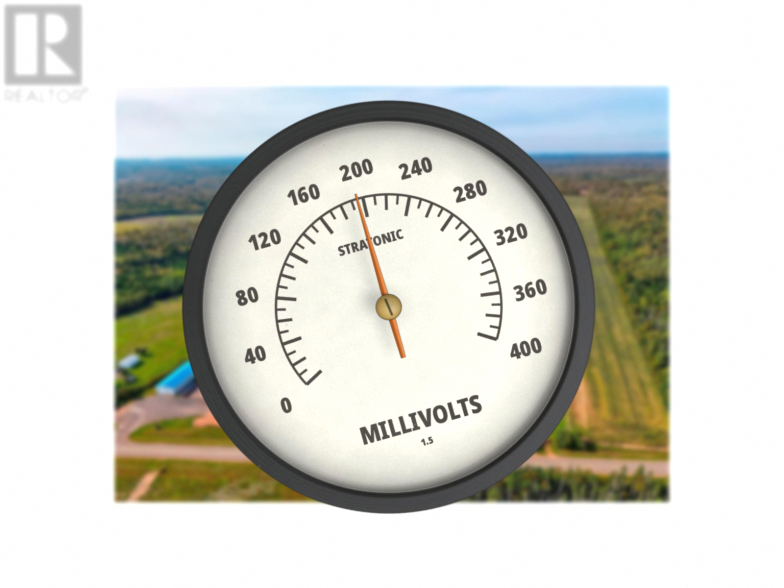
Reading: 195 mV
